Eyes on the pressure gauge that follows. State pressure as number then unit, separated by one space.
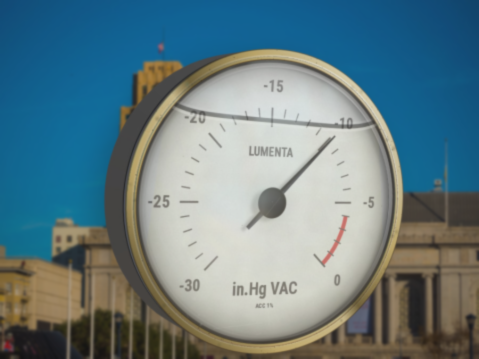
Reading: -10 inHg
